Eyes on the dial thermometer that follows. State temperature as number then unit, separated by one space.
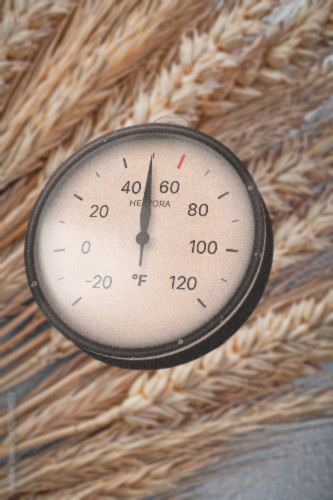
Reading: 50 °F
